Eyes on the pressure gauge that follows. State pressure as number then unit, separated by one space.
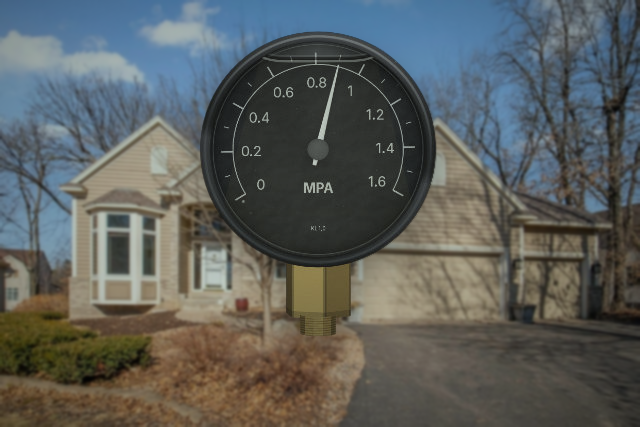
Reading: 0.9 MPa
